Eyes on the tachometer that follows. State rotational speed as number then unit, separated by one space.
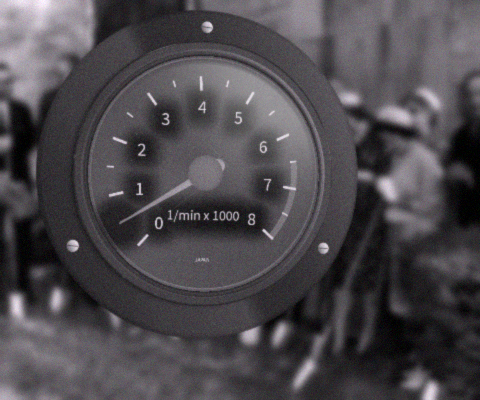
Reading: 500 rpm
